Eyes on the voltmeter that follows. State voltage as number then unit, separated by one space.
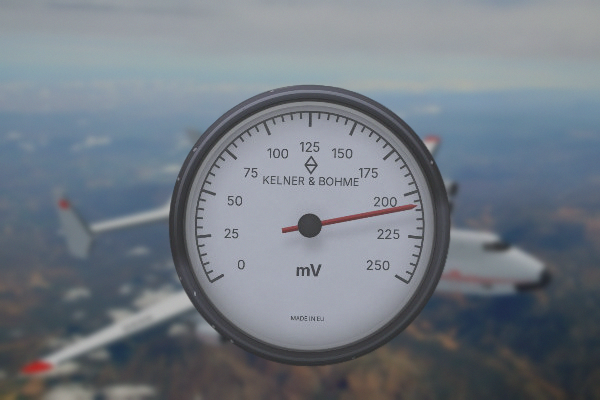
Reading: 207.5 mV
